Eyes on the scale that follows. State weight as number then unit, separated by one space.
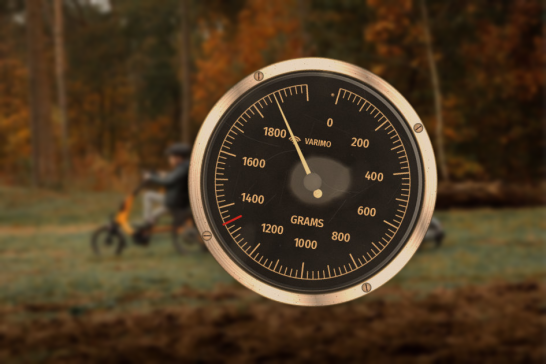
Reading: 1880 g
